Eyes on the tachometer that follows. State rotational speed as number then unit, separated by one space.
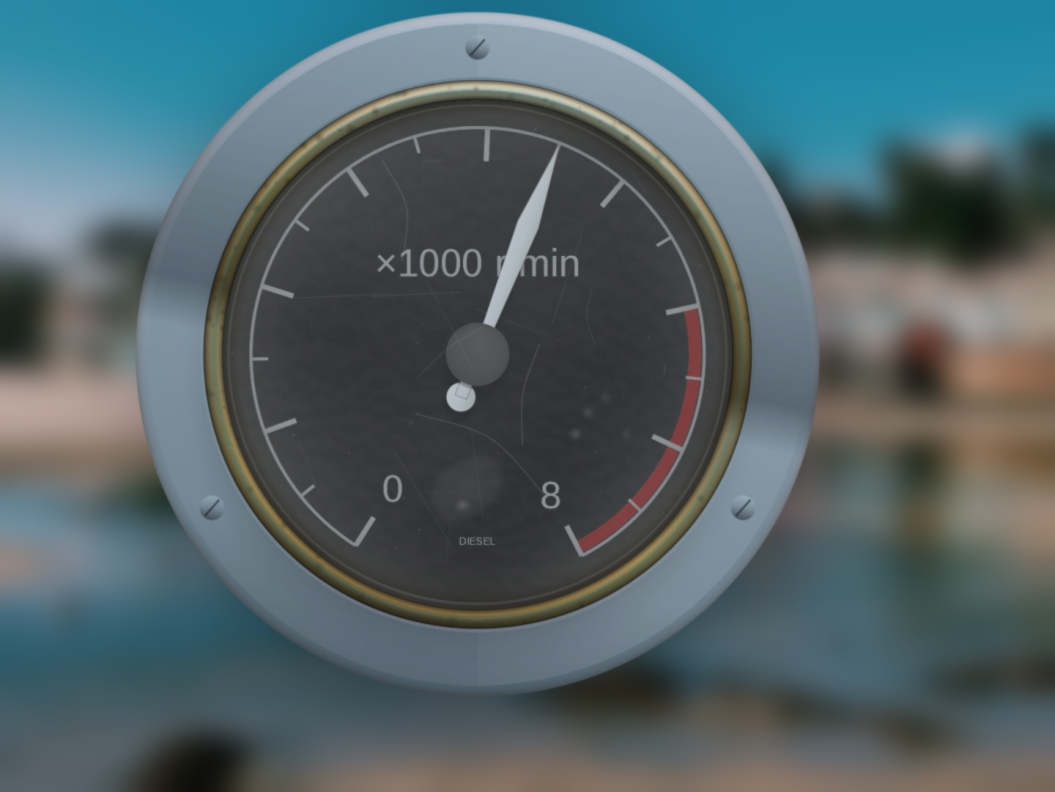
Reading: 4500 rpm
